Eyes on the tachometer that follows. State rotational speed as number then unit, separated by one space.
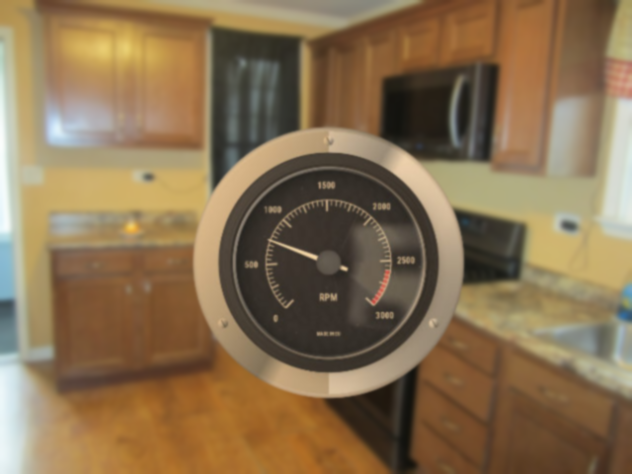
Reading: 750 rpm
